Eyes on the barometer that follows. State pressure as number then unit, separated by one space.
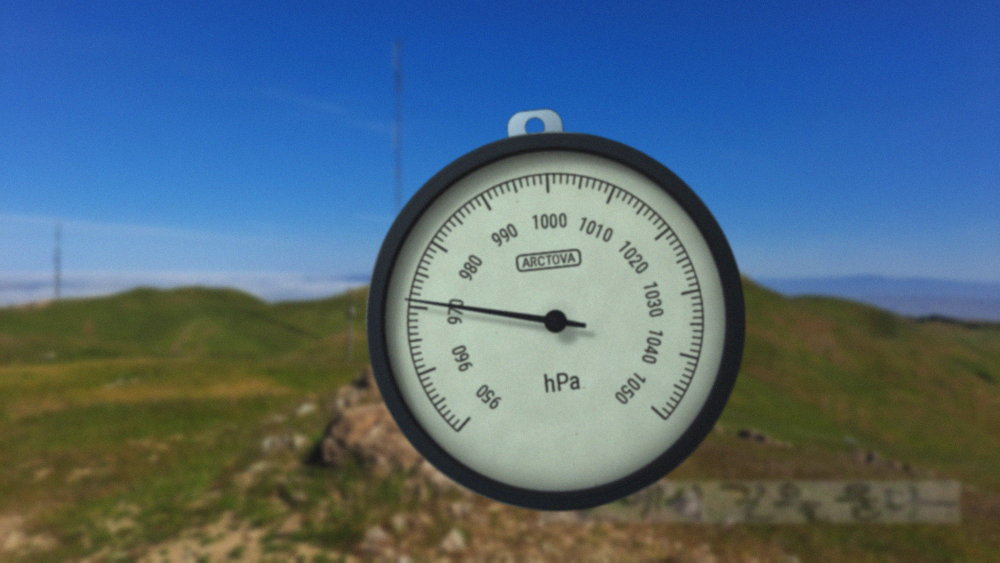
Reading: 971 hPa
